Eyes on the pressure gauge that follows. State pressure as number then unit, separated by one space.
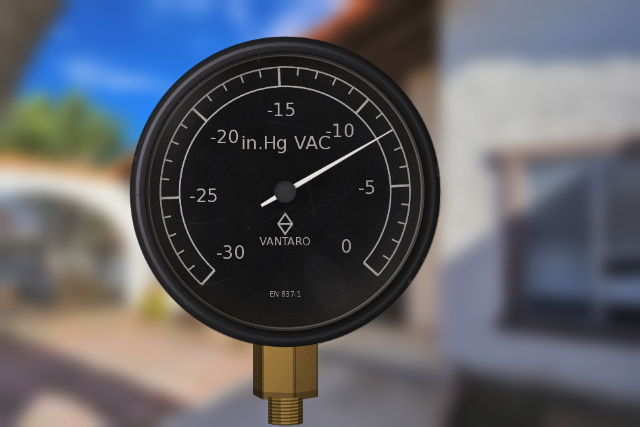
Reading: -8 inHg
